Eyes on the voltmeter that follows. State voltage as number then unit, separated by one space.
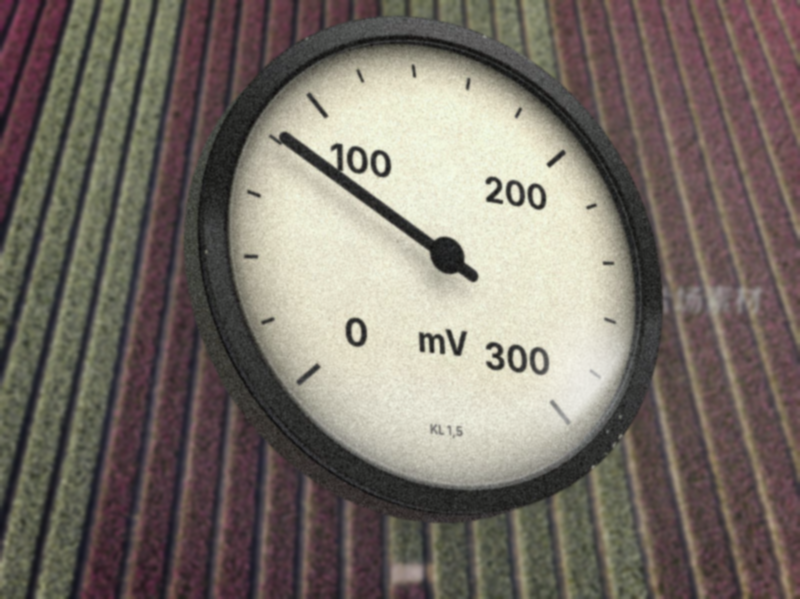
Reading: 80 mV
